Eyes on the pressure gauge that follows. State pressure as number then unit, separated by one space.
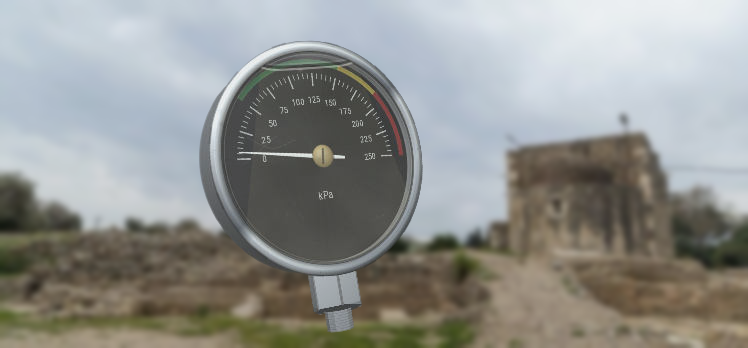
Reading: 5 kPa
